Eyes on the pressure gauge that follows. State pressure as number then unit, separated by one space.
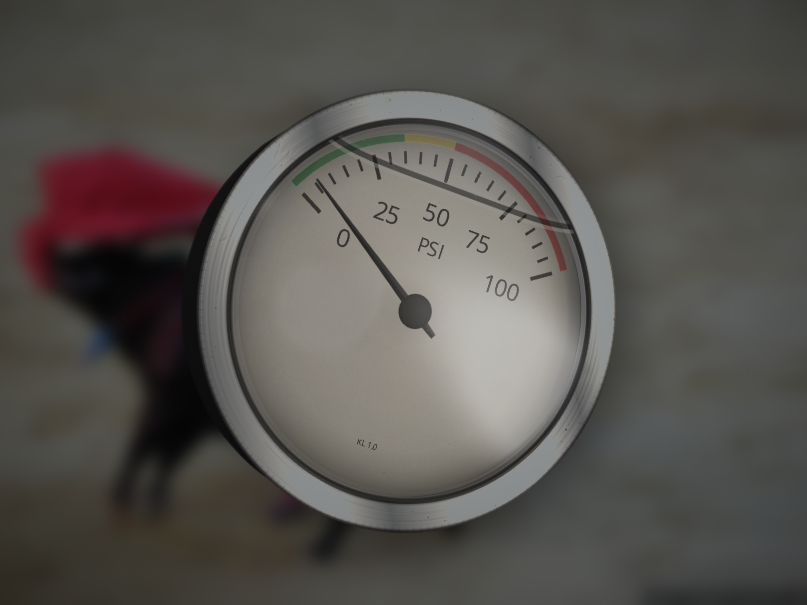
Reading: 5 psi
